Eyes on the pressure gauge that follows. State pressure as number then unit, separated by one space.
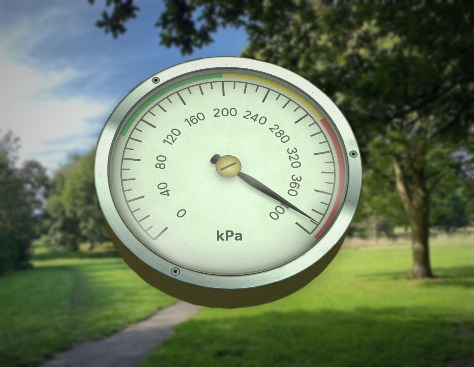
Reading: 390 kPa
